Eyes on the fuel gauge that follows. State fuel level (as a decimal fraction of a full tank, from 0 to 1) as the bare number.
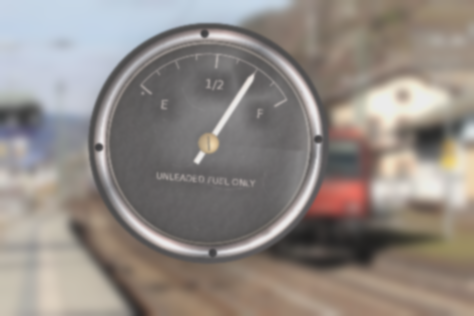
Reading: 0.75
